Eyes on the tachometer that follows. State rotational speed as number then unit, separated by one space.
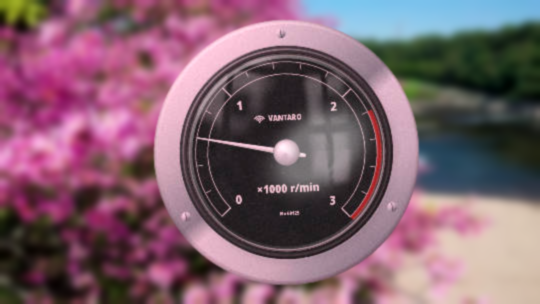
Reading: 600 rpm
